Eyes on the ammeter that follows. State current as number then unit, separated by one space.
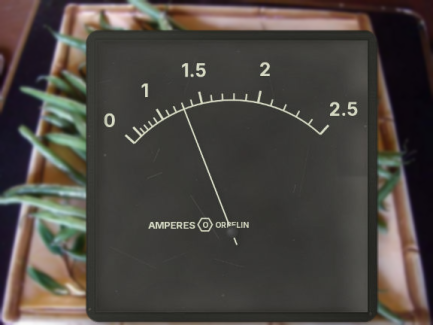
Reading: 1.3 A
